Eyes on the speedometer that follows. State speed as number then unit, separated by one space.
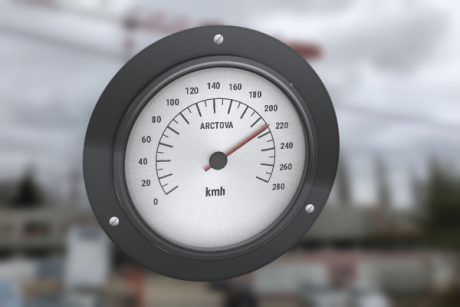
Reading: 210 km/h
